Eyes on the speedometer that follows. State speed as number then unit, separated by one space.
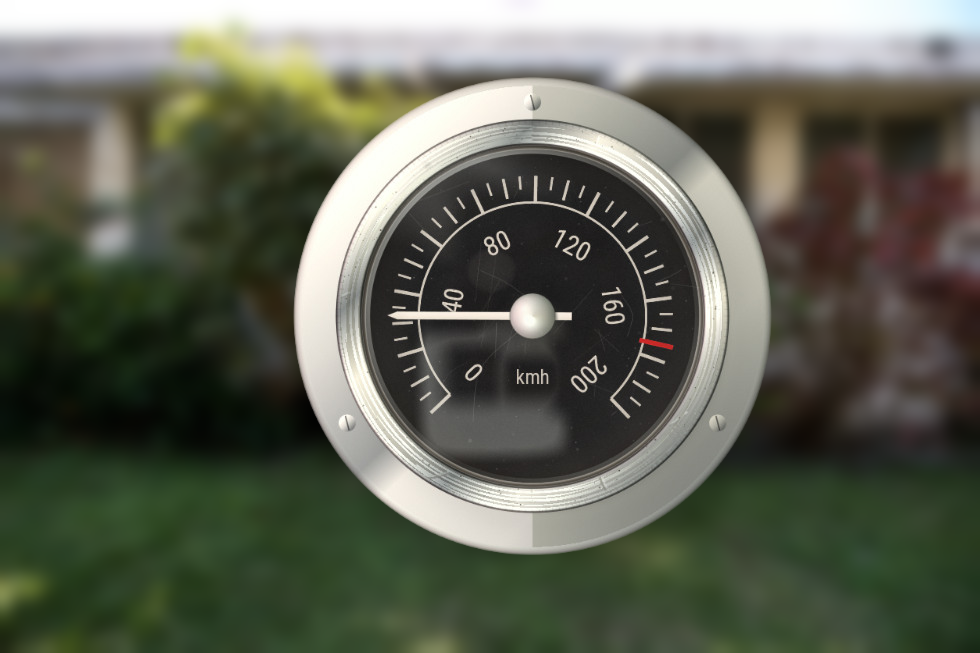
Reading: 32.5 km/h
